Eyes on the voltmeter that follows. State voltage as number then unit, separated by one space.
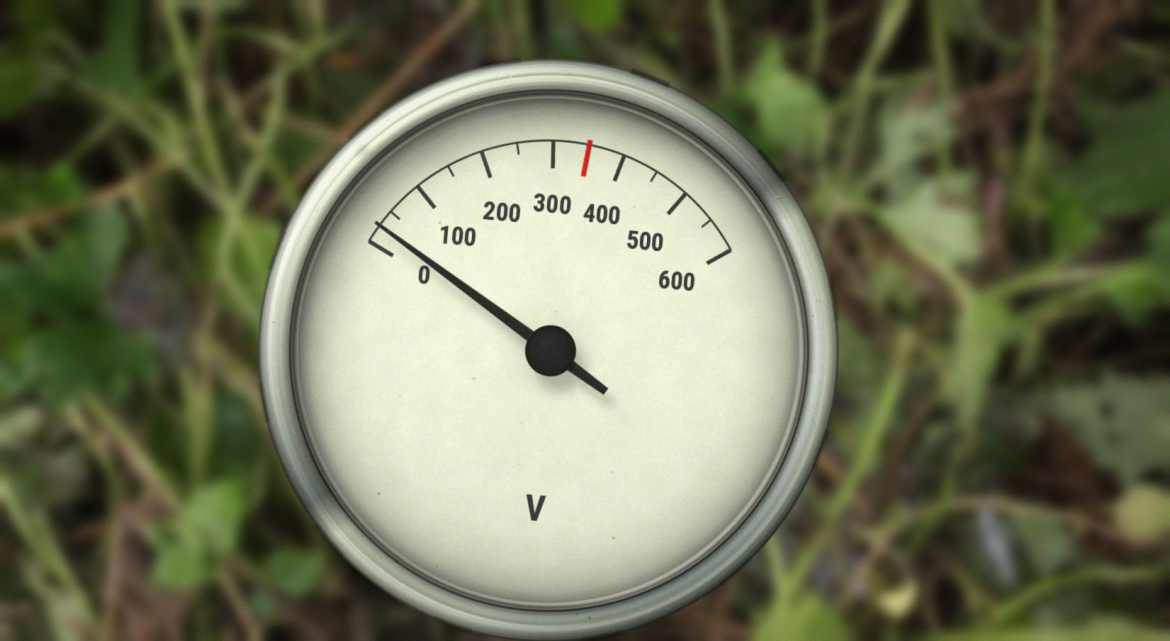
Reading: 25 V
